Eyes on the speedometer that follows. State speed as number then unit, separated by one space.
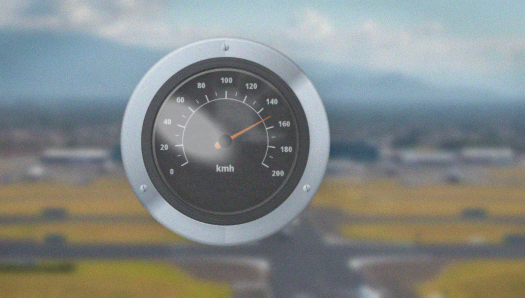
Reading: 150 km/h
